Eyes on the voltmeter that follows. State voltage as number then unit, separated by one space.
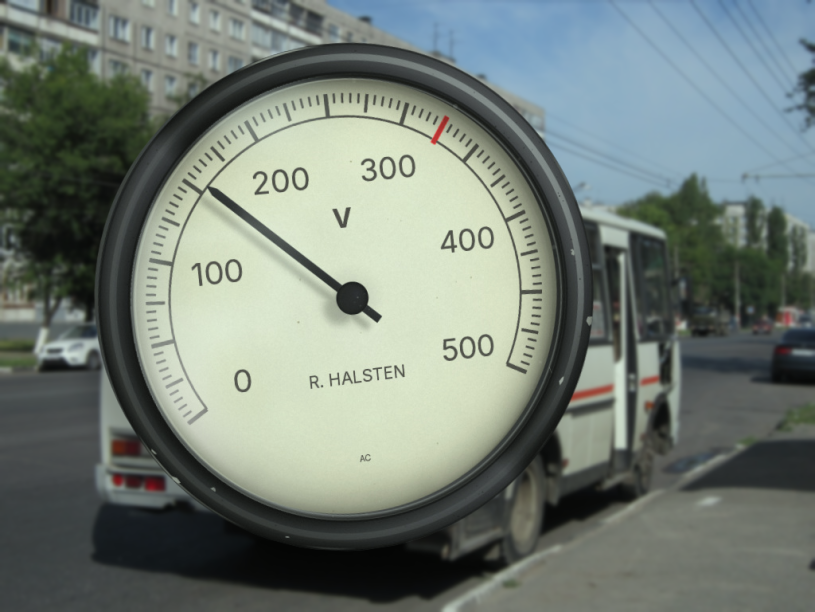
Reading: 155 V
